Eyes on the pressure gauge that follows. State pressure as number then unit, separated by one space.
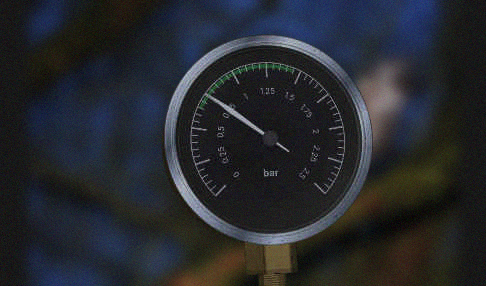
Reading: 0.75 bar
